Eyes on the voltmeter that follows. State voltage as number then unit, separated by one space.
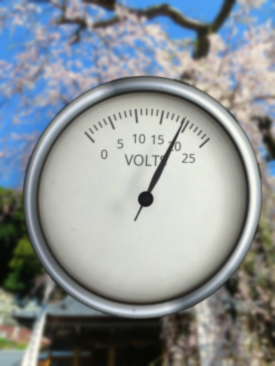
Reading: 19 V
